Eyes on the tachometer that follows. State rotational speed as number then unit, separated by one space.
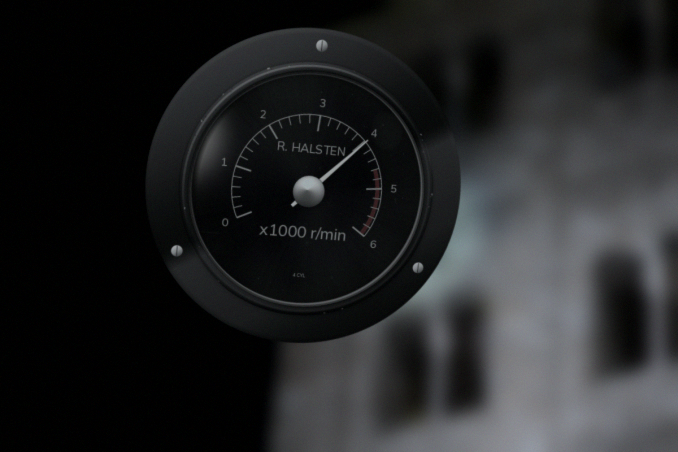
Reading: 4000 rpm
